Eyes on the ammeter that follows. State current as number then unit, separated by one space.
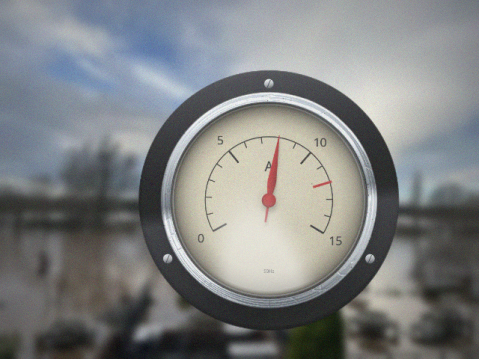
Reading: 8 A
